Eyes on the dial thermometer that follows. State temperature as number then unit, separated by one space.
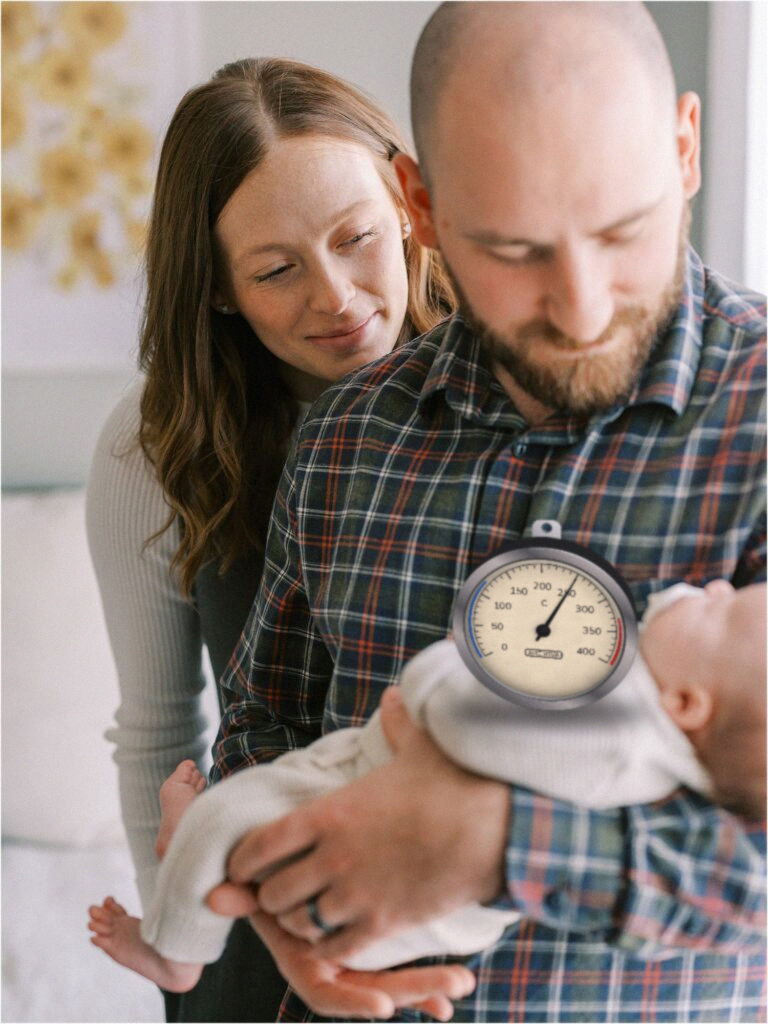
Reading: 250 °C
